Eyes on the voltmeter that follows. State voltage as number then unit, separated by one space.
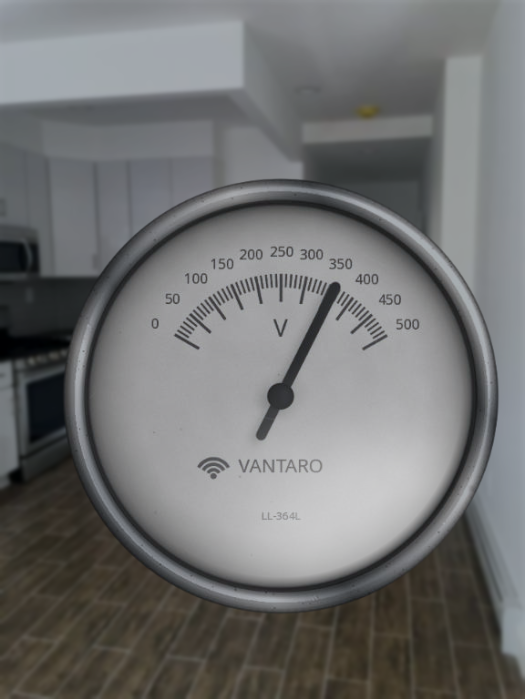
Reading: 360 V
